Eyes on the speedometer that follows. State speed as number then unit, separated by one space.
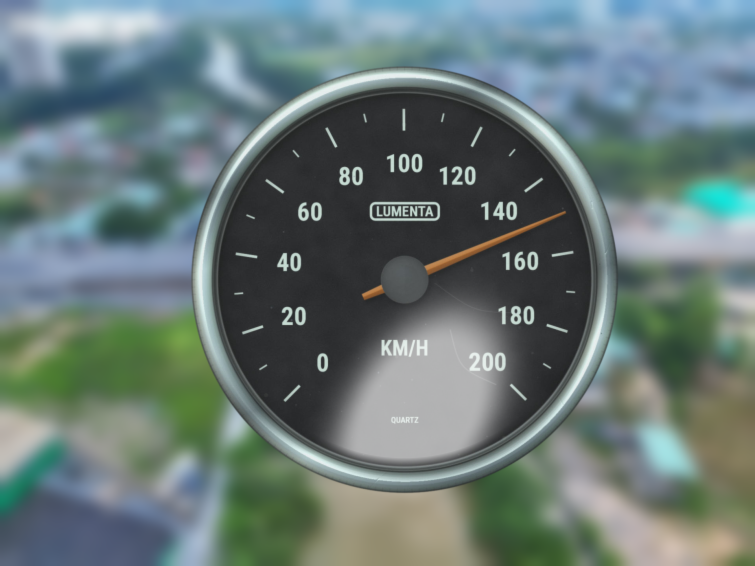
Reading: 150 km/h
